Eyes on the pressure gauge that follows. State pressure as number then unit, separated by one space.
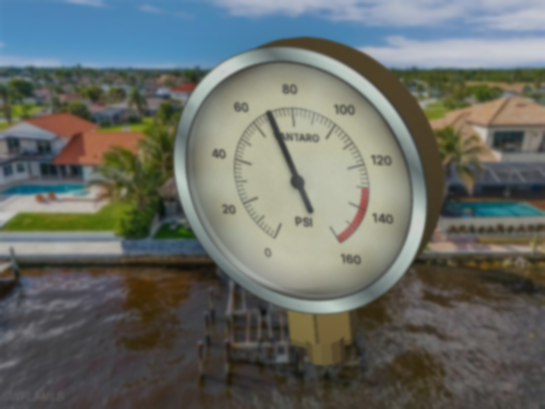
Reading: 70 psi
